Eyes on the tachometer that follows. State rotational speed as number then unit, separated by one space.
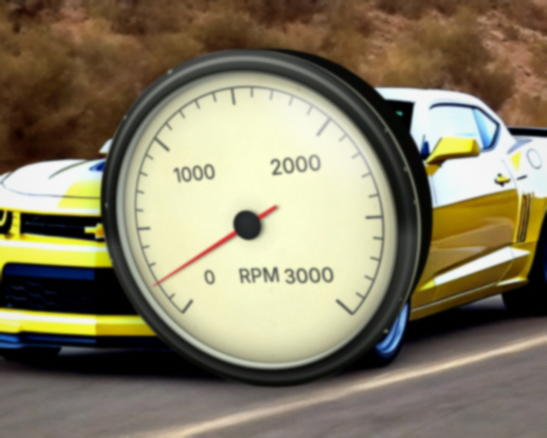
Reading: 200 rpm
